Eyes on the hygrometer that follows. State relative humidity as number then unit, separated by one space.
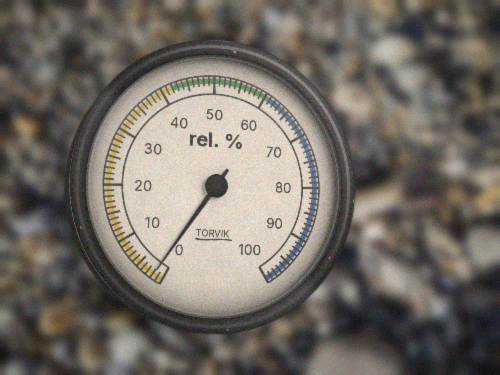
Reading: 2 %
